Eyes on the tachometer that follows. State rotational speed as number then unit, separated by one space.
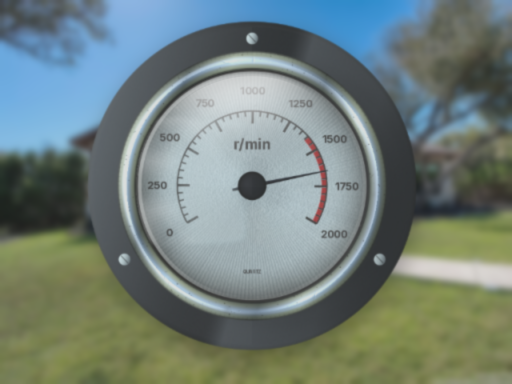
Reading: 1650 rpm
